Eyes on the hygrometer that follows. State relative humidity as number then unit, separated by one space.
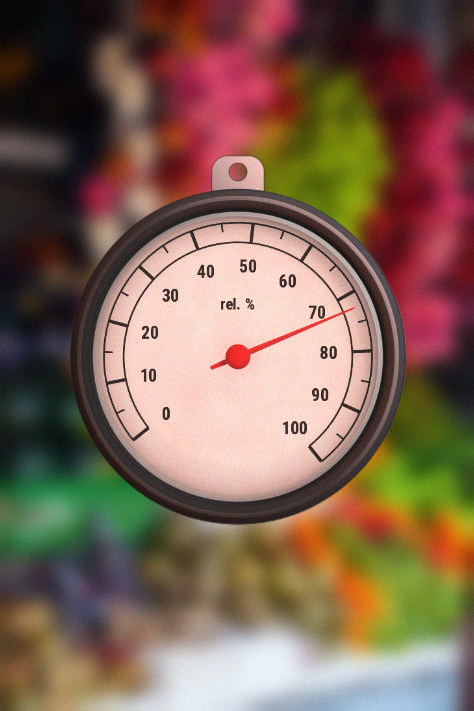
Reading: 72.5 %
